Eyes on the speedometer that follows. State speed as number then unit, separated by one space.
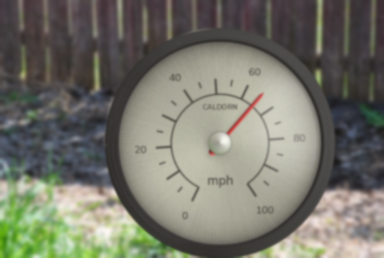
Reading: 65 mph
